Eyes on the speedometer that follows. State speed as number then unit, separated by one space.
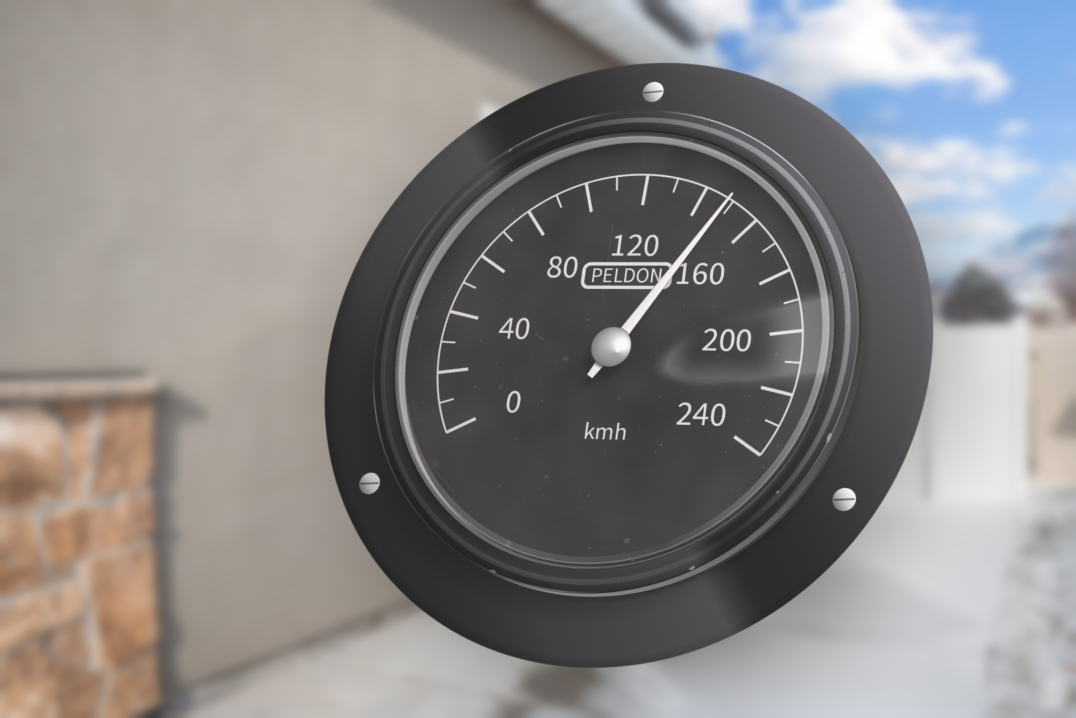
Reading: 150 km/h
